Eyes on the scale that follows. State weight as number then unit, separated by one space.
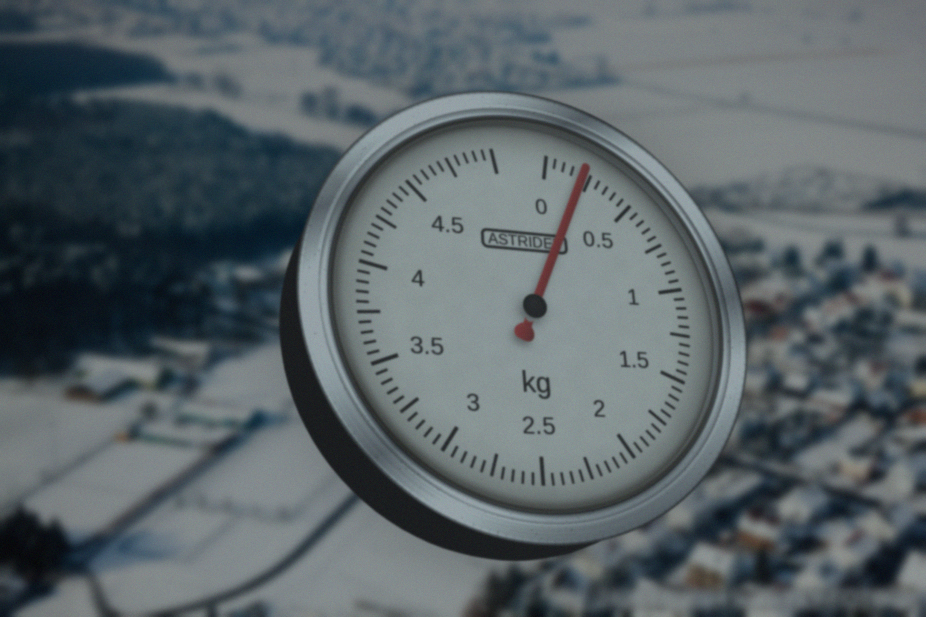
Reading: 0.2 kg
